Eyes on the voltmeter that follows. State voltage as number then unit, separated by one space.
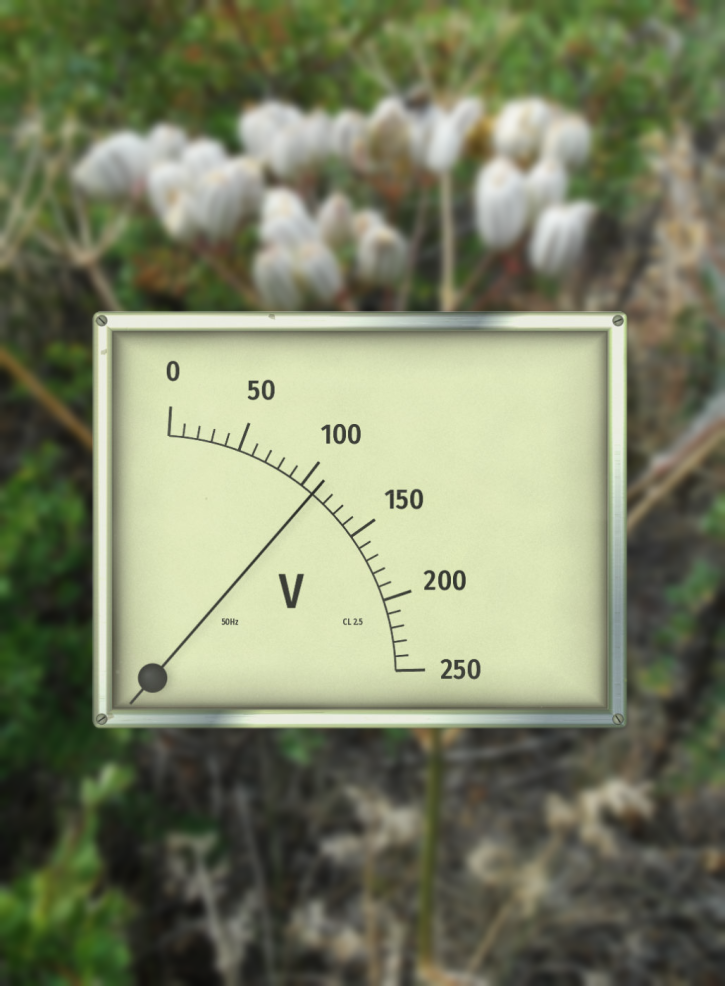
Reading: 110 V
